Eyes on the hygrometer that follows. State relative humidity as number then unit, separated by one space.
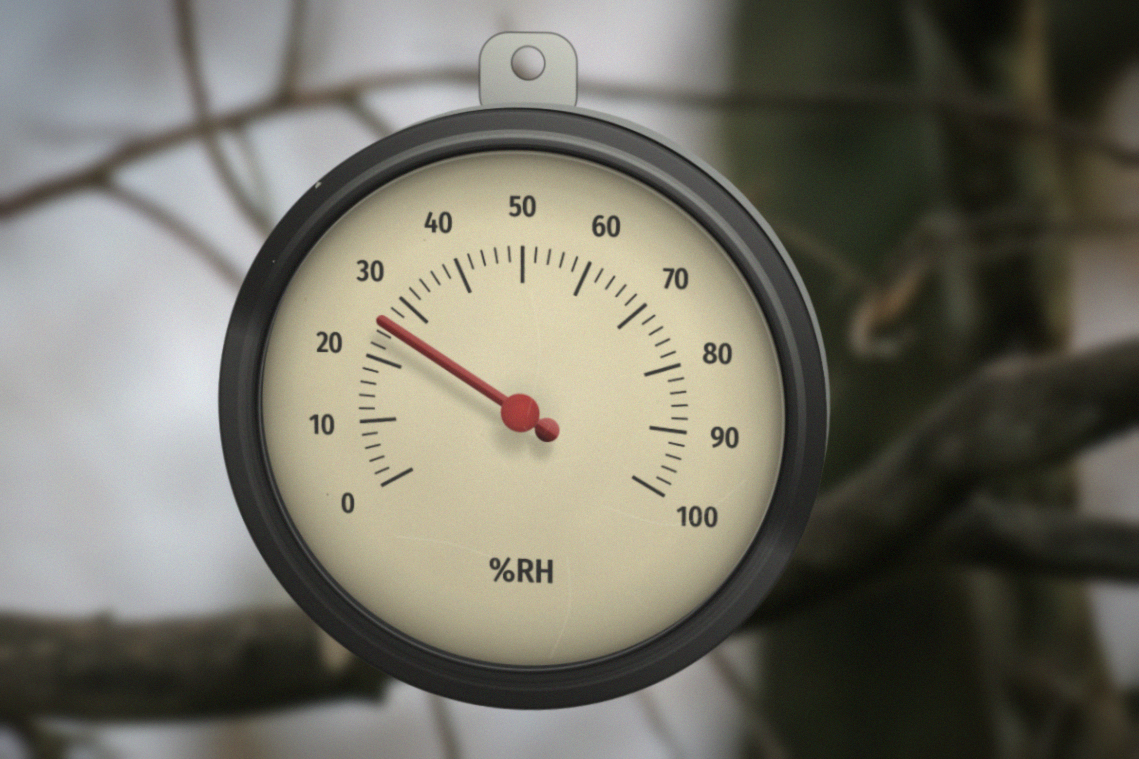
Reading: 26 %
